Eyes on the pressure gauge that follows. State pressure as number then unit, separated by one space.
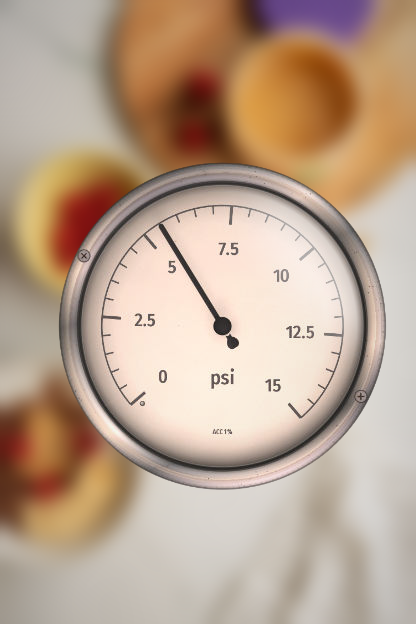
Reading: 5.5 psi
